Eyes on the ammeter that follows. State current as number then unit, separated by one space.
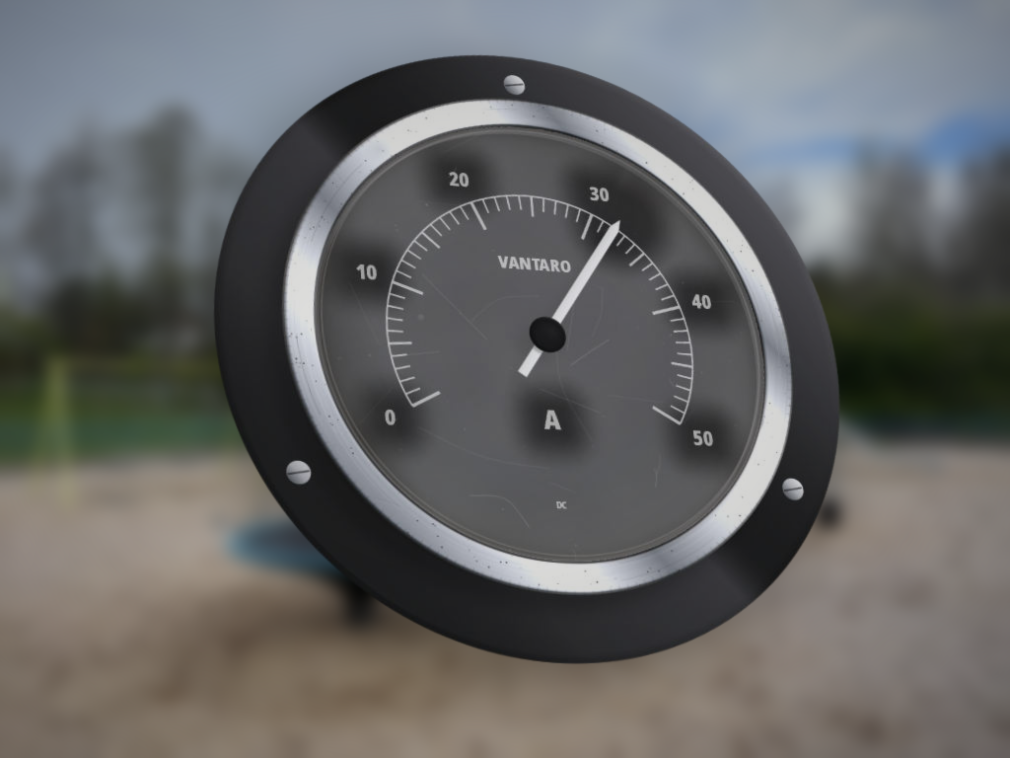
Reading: 32 A
